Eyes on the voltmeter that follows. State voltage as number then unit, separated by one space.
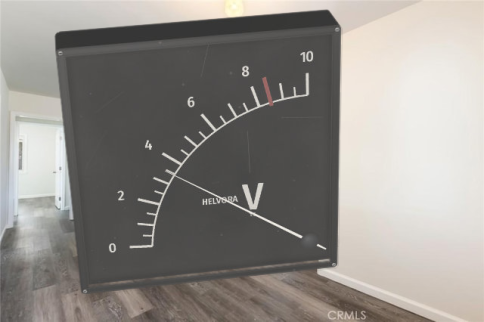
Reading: 3.5 V
